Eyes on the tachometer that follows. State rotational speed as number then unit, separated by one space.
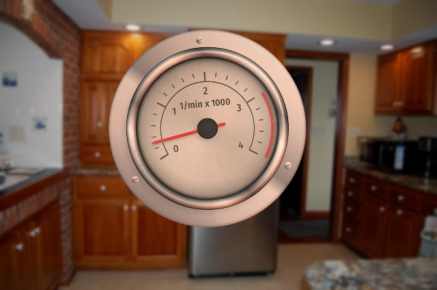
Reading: 300 rpm
